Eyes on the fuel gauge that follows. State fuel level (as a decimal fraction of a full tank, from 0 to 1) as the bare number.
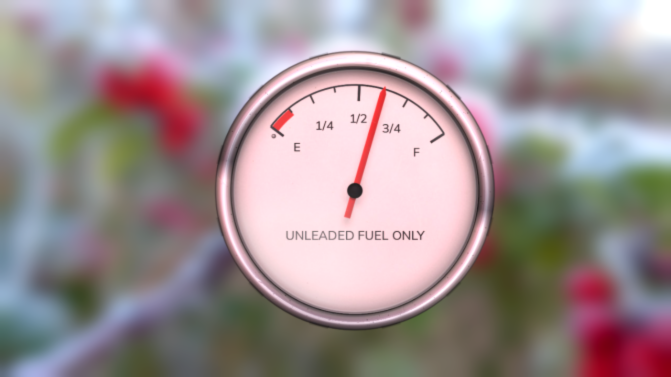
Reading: 0.625
